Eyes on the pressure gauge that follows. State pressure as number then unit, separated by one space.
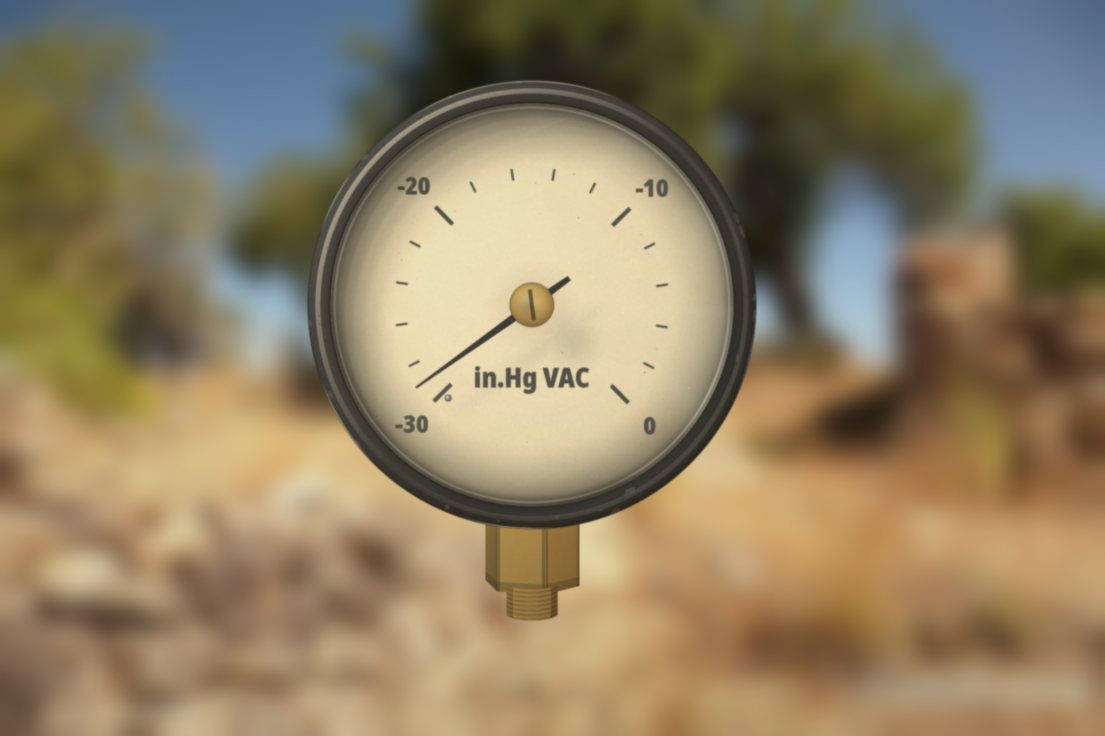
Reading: -29 inHg
